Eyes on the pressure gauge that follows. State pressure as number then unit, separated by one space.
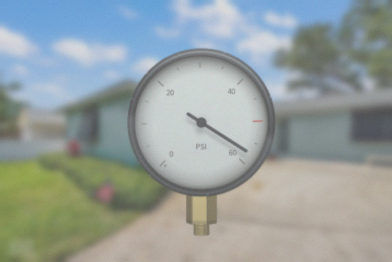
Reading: 57.5 psi
